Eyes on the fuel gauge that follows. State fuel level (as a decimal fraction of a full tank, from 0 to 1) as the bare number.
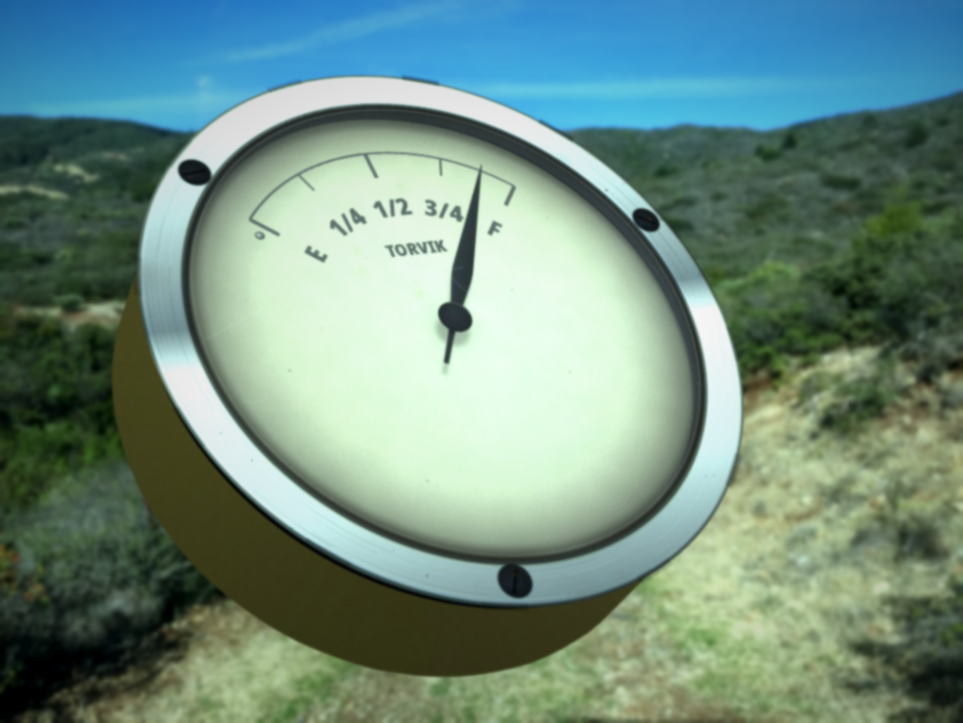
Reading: 0.875
